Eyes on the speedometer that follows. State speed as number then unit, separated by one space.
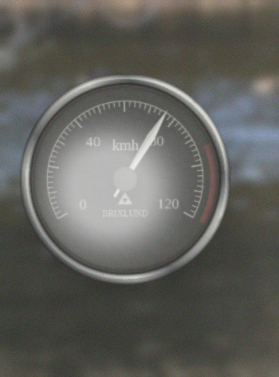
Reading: 76 km/h
